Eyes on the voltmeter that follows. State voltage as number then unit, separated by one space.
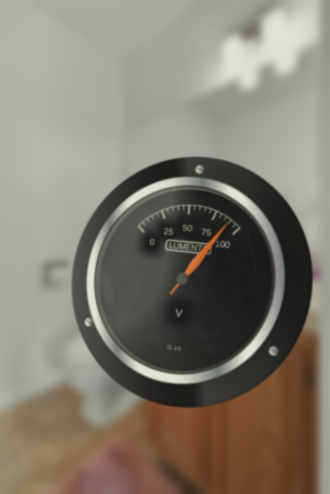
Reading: 90 V
